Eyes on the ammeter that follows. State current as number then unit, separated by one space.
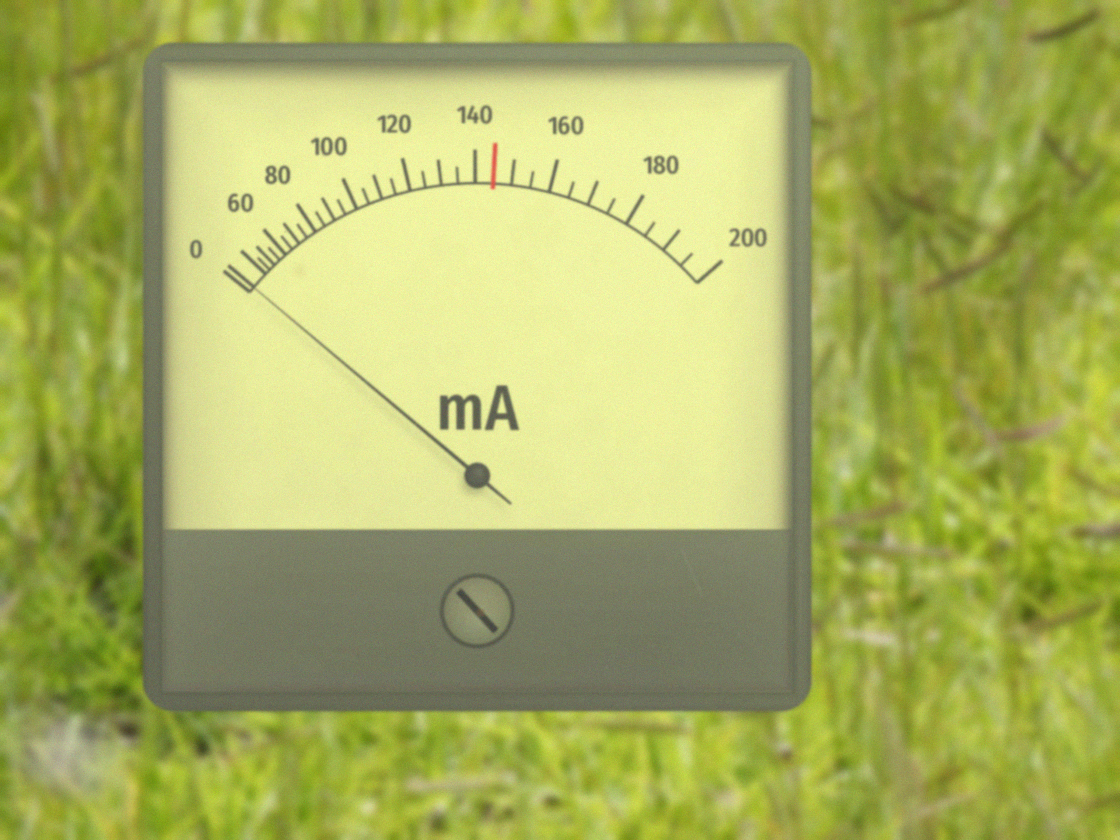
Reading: 20 mA
